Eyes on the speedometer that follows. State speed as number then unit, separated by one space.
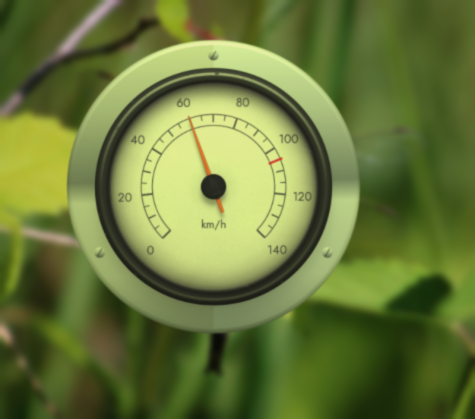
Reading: 60 km/h
